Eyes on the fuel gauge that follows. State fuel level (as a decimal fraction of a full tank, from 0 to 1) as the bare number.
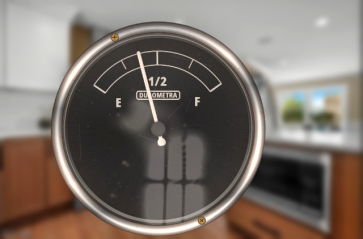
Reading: 0.375
